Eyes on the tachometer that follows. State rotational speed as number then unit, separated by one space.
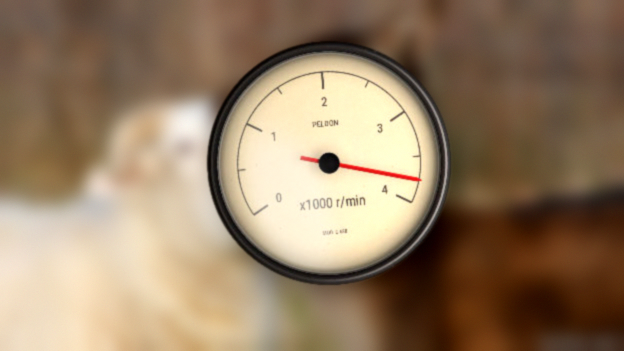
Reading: 3750 rpm
